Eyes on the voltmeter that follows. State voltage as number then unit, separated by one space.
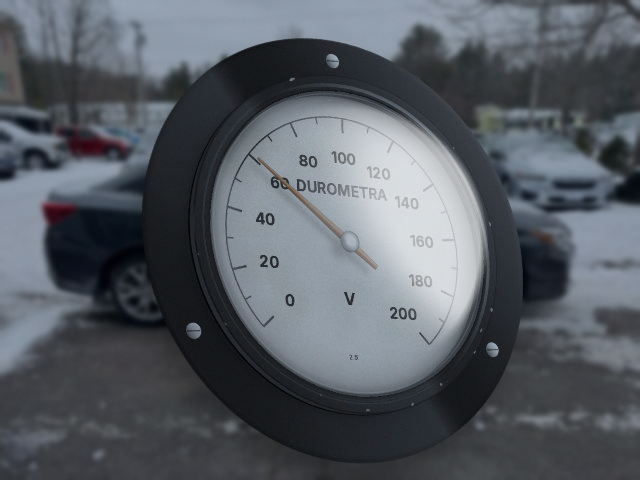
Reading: 60 V
